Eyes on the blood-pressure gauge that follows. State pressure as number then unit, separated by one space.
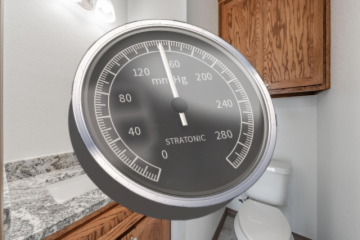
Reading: 150 mmHg
